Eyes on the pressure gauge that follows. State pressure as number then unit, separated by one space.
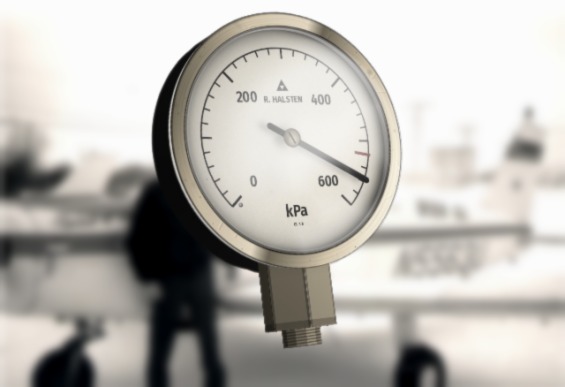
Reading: 560 kPa
